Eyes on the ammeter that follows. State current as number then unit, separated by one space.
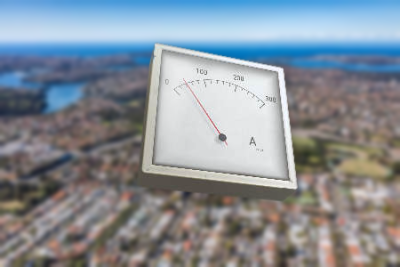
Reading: 40 A
